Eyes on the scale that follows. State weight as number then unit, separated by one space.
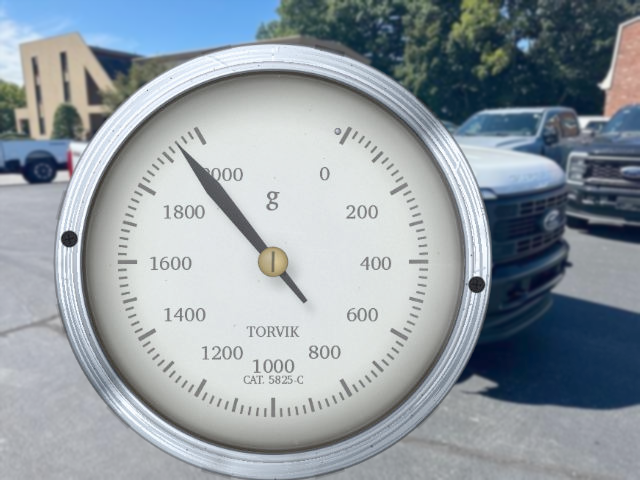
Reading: 1940 g
